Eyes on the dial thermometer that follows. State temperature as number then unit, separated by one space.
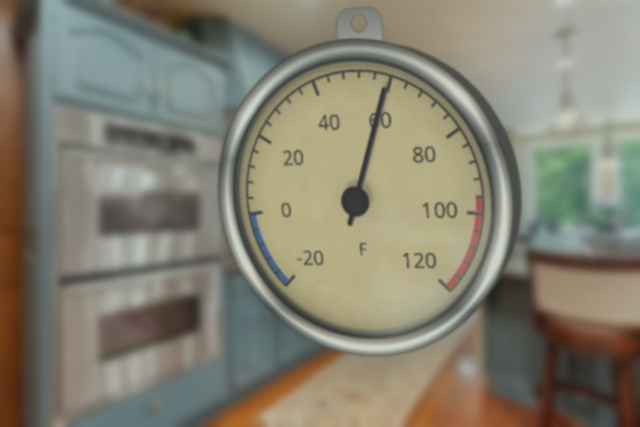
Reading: 60 °F
